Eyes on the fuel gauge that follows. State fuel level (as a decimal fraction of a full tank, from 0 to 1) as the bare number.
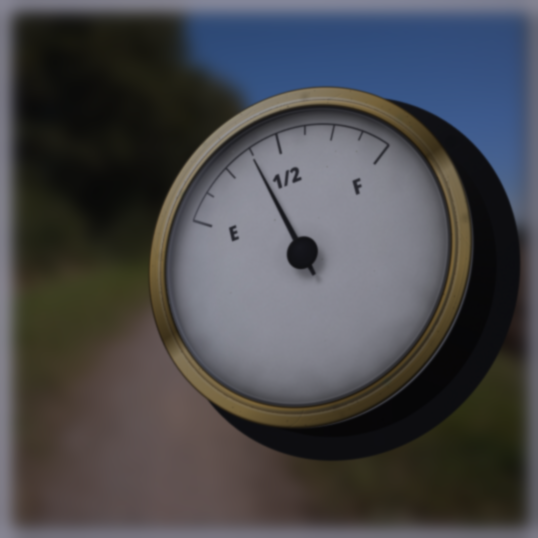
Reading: 0.375
